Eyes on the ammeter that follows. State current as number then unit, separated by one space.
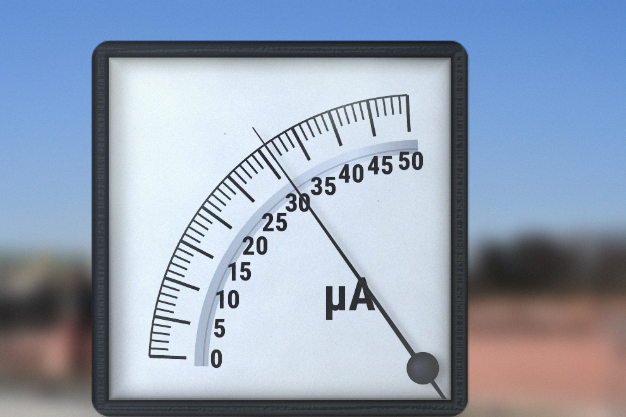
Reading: 31 µA
